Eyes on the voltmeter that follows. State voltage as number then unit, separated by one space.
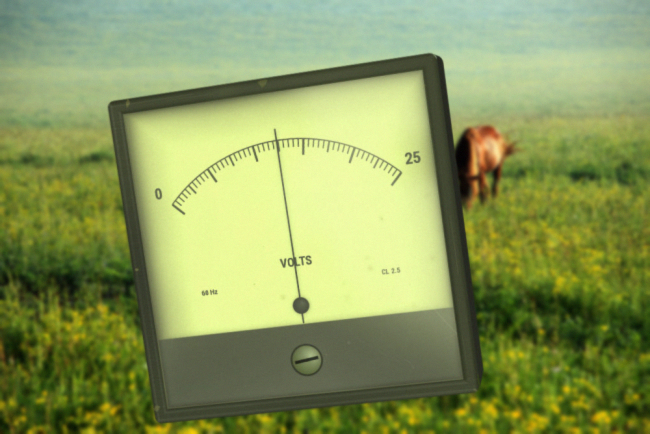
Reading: 12.5 V
